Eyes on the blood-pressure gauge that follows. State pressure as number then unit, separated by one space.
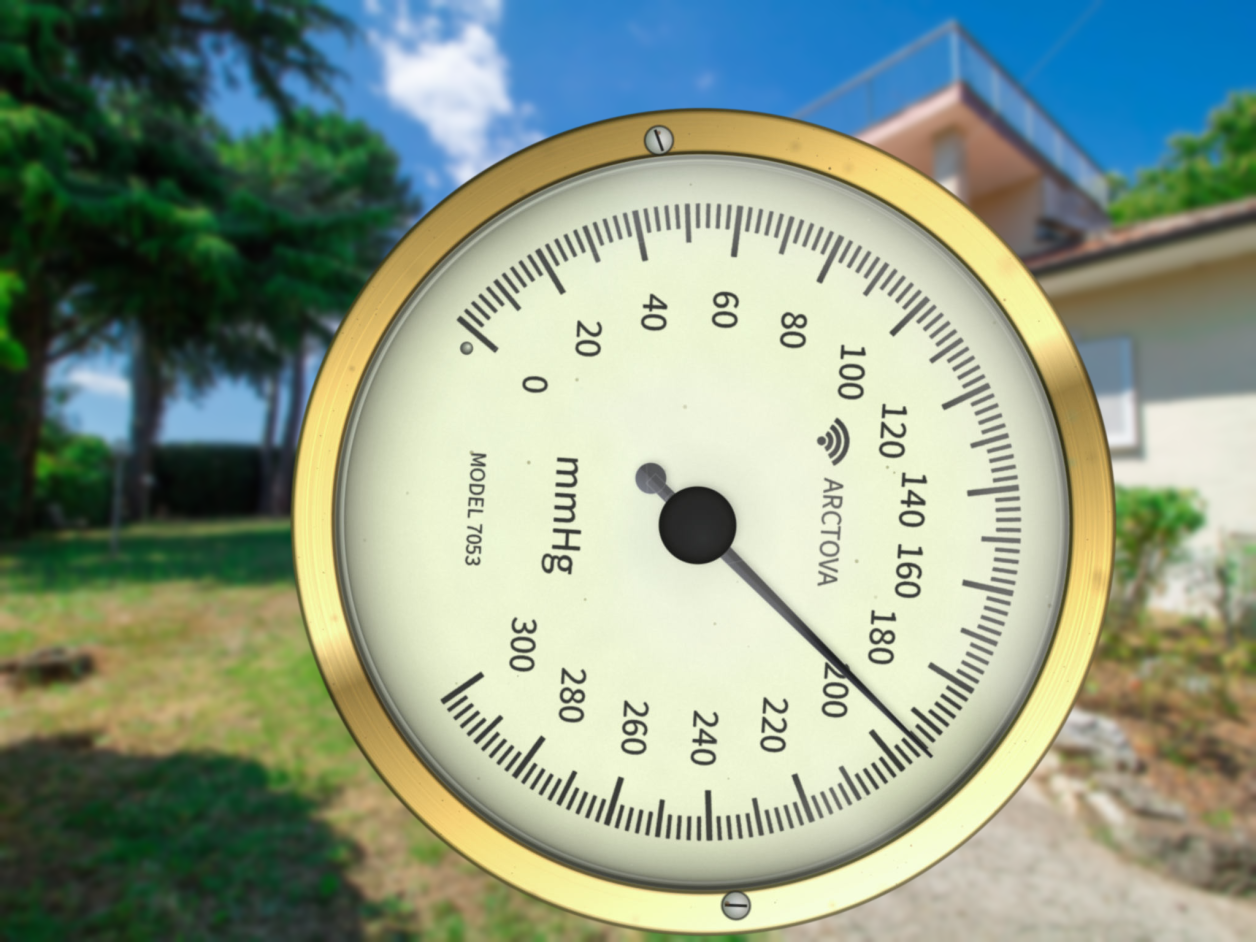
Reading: 194 mmHg
